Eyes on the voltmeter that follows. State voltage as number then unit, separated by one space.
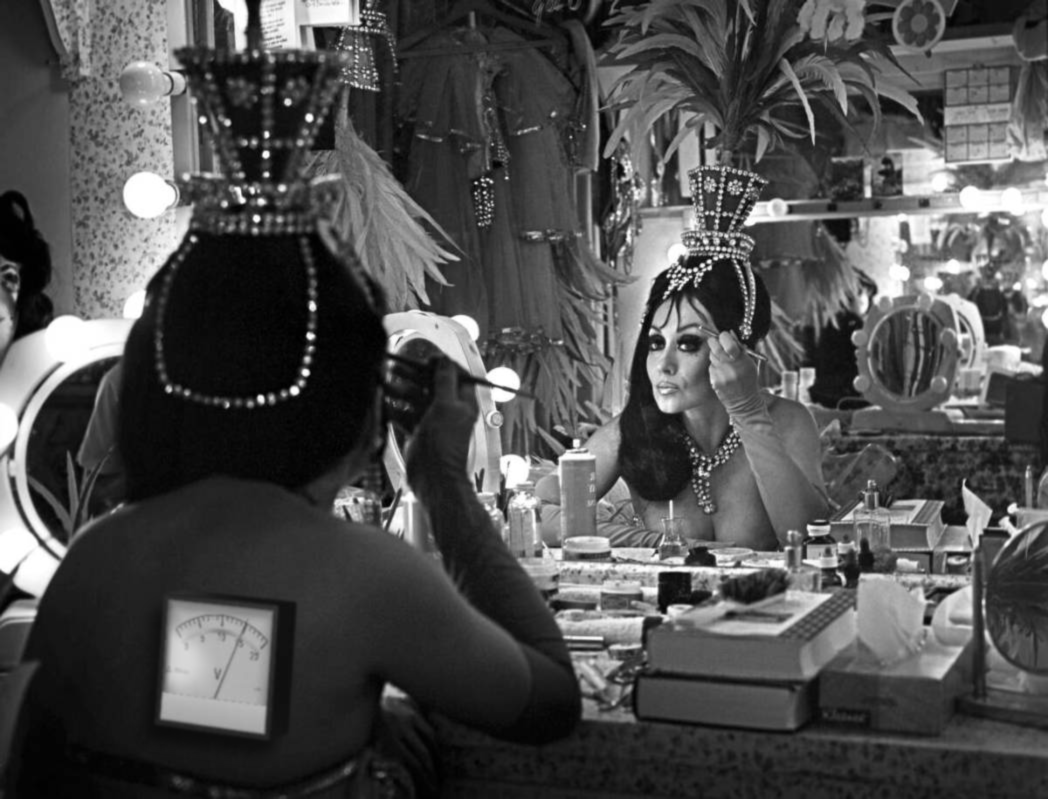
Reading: 15 V
